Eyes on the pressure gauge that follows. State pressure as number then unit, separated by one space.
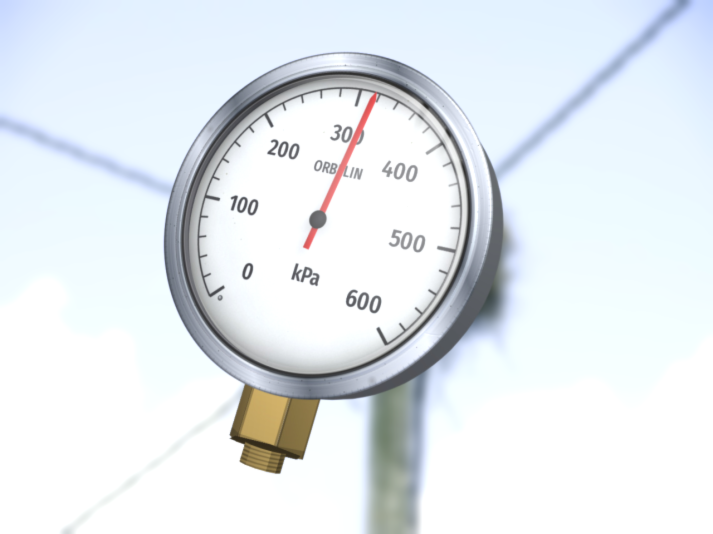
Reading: 320 kPa
